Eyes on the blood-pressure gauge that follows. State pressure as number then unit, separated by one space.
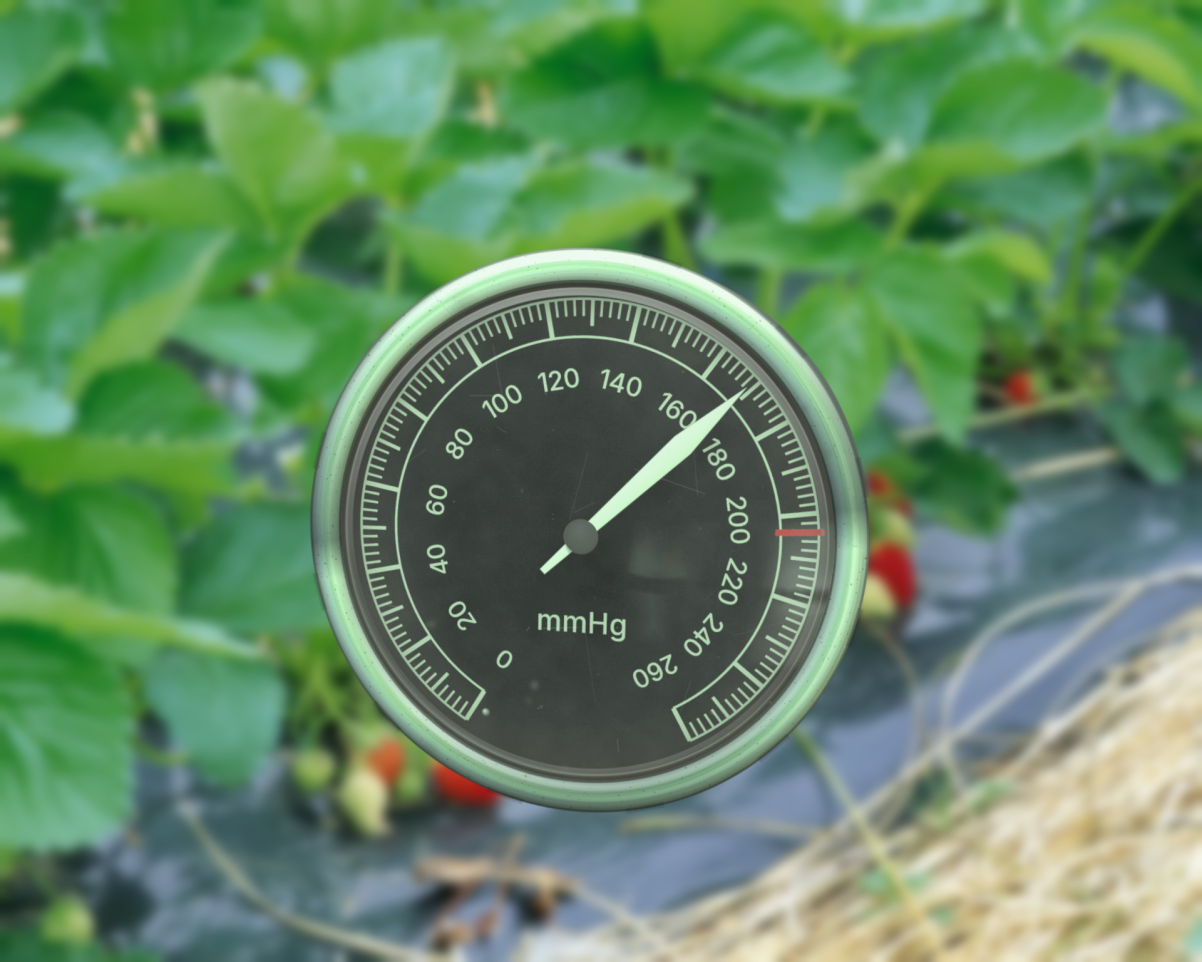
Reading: 169 mmHg
